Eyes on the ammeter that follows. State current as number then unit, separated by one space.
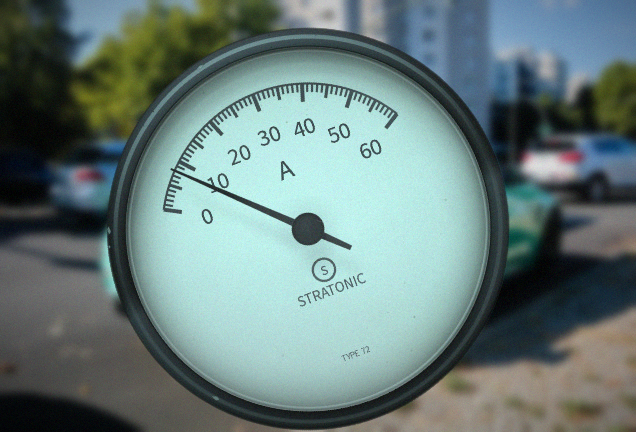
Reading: 8 A
